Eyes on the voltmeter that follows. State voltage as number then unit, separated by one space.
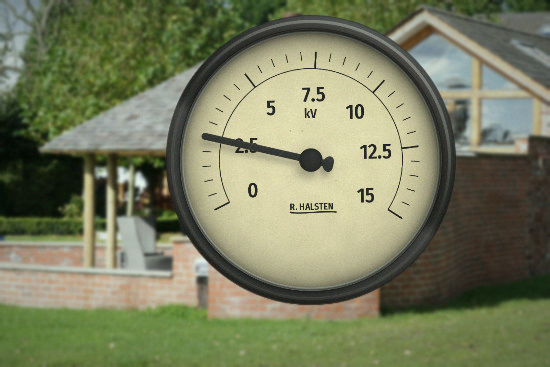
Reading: 2.5 kV
